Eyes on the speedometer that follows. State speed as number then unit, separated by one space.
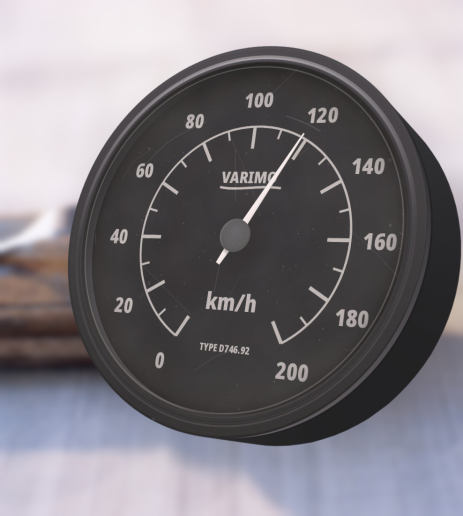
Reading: 120 km/h
